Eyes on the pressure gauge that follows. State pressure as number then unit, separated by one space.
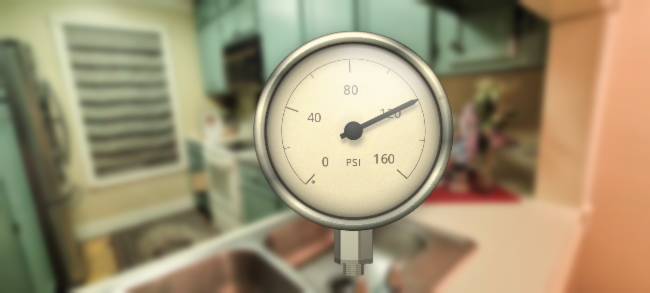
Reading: 120 psi
